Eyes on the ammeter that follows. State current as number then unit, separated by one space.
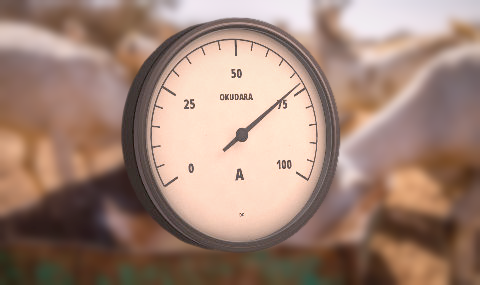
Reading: 72.5 A
